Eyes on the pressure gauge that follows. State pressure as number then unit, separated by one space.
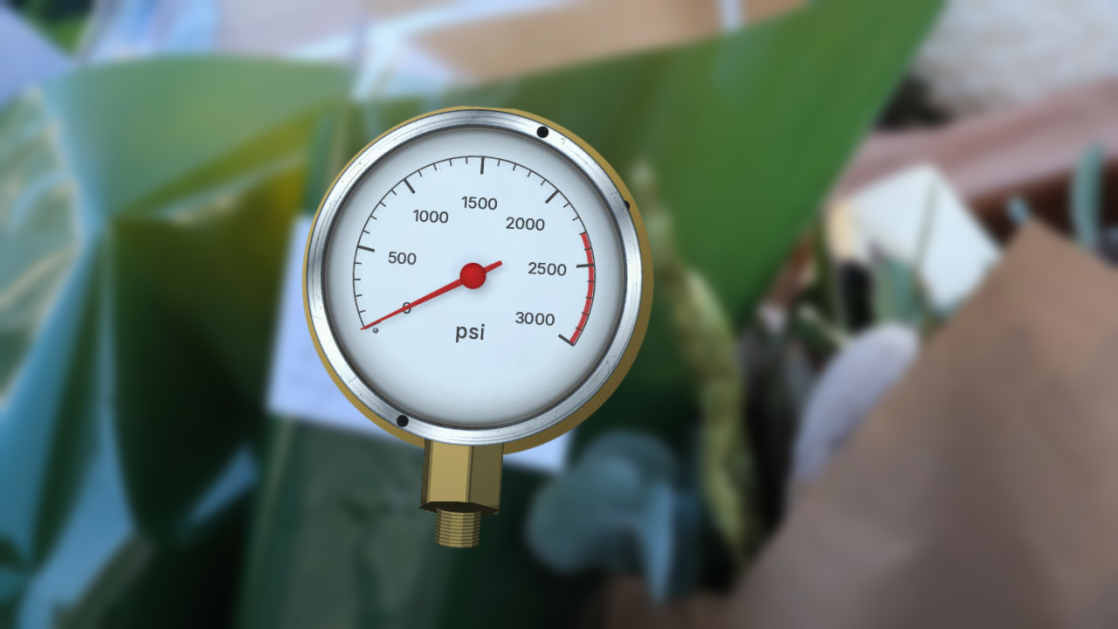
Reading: 0 psi
